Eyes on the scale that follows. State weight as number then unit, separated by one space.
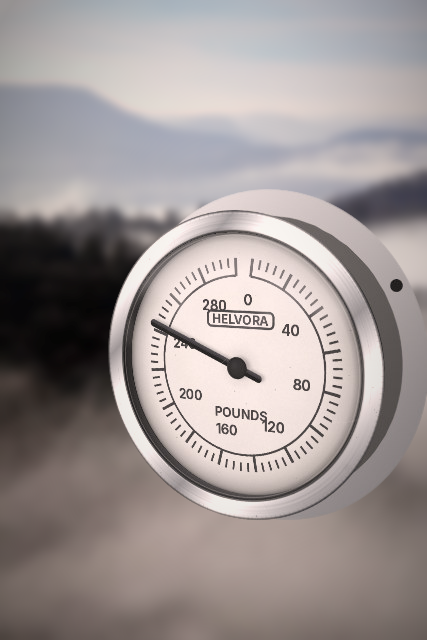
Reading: 244 lb
